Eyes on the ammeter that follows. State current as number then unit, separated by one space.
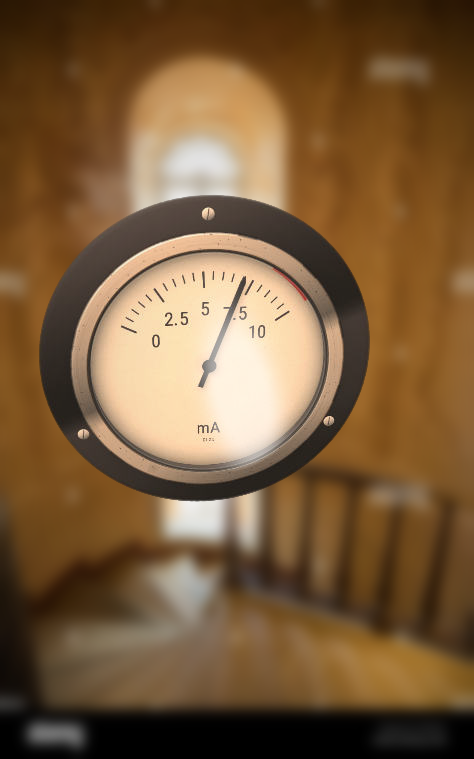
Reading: 7 mA
